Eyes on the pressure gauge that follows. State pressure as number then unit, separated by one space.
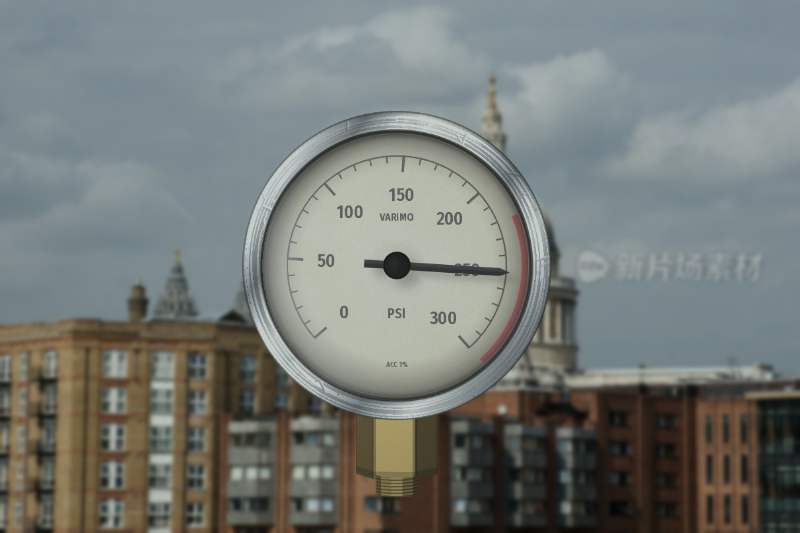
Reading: 250 psi
